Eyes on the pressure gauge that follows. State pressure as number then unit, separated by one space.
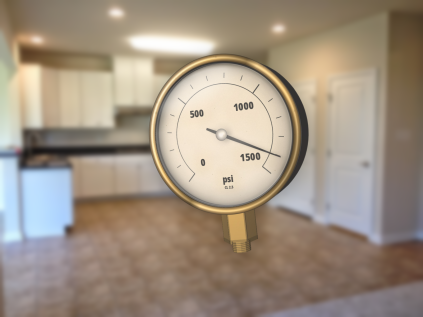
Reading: 1400 psi
